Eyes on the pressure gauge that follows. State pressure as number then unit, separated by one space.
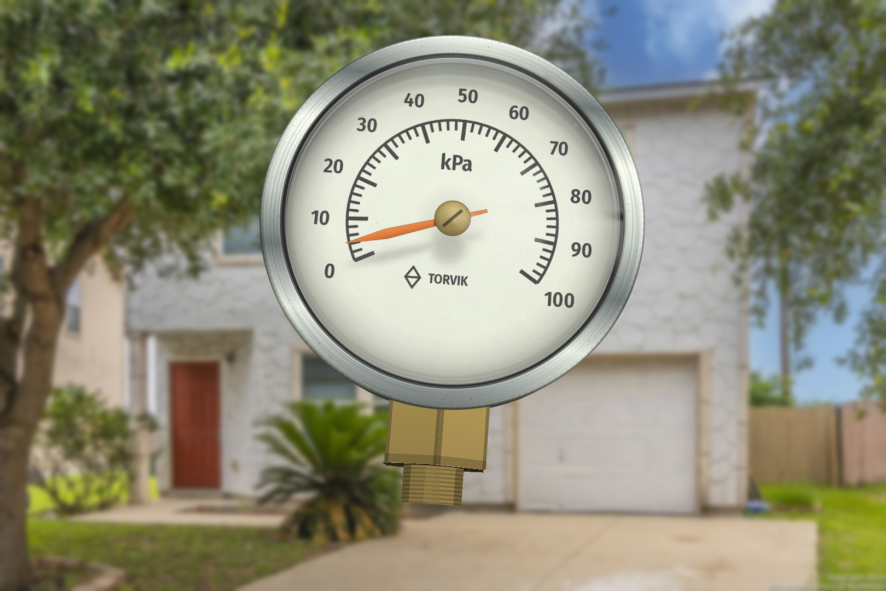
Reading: 4 kPa
